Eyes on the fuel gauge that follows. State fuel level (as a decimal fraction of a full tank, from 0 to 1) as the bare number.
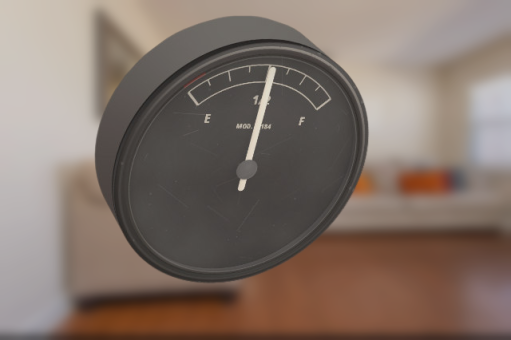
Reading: 0.5
